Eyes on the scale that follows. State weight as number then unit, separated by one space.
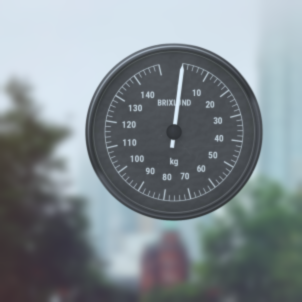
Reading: 0 kg
